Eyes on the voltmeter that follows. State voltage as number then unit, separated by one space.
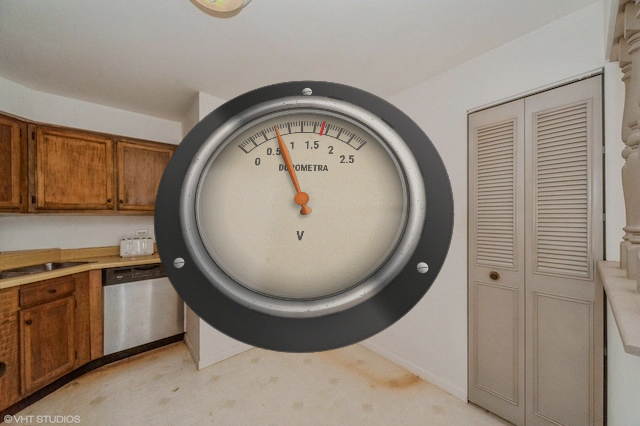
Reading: 0.75 V
